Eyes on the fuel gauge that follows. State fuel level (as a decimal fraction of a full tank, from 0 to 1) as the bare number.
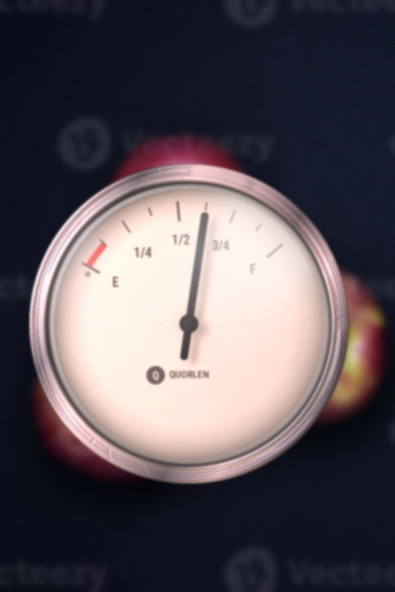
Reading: 0.625
